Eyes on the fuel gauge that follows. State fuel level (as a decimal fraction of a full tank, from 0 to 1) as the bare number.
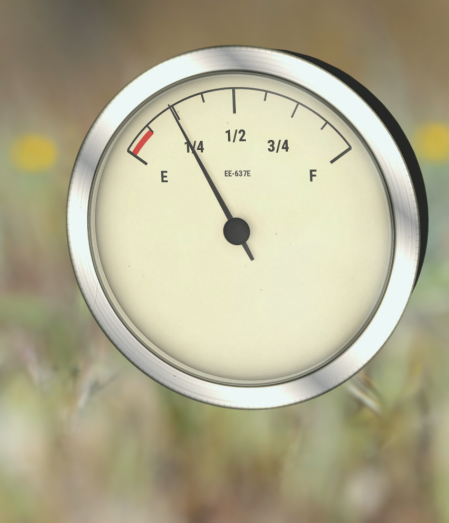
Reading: 0.25
